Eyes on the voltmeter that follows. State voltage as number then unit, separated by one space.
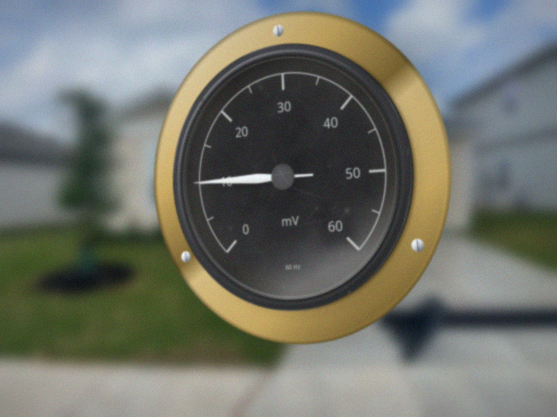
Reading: 10 mV
